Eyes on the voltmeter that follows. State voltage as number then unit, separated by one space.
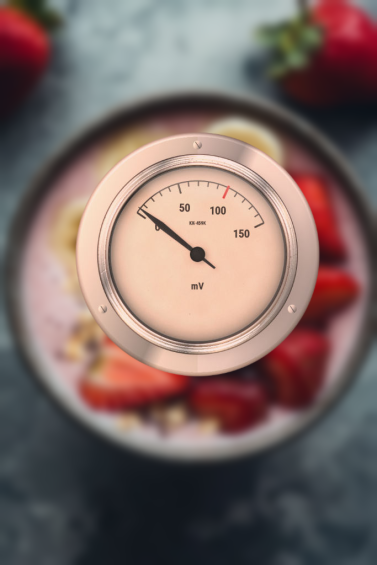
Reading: 5 mV
